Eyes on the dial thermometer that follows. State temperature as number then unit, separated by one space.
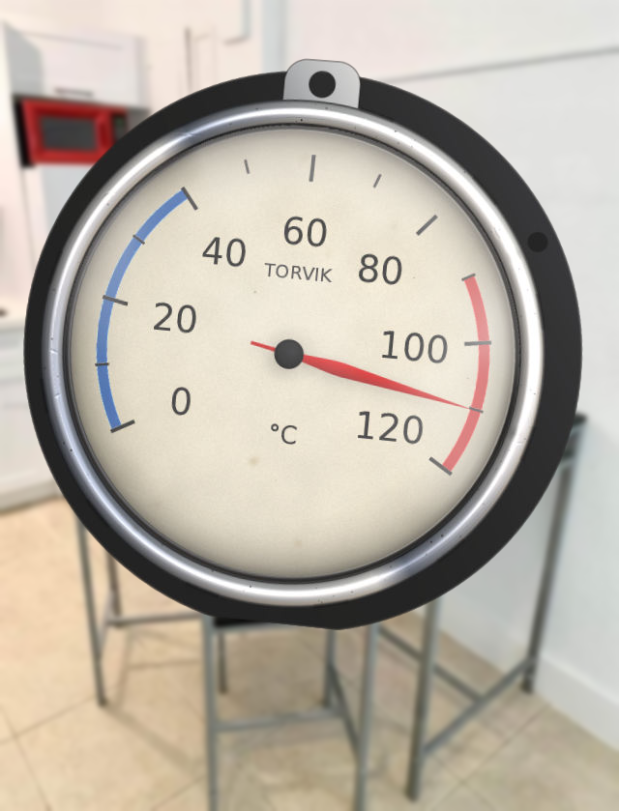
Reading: 110 °C
